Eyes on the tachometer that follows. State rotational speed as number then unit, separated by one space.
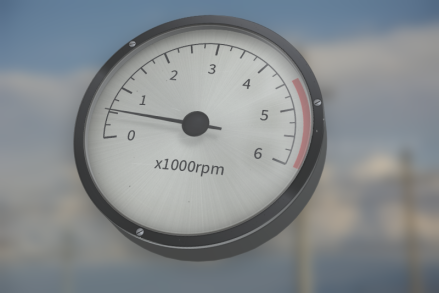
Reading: 500 rpm
